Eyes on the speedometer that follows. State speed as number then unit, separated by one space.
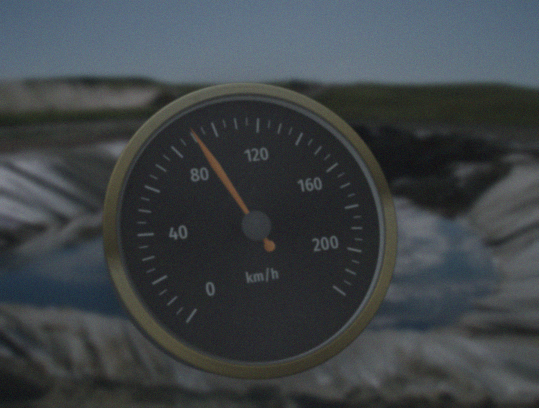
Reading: 90 km/h
